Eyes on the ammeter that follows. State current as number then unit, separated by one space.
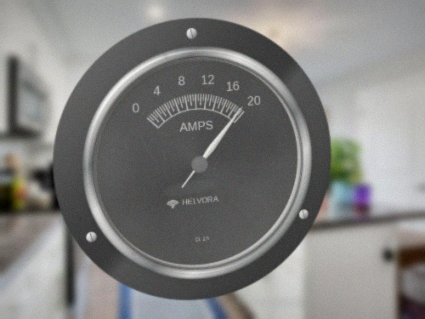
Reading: 19 A
